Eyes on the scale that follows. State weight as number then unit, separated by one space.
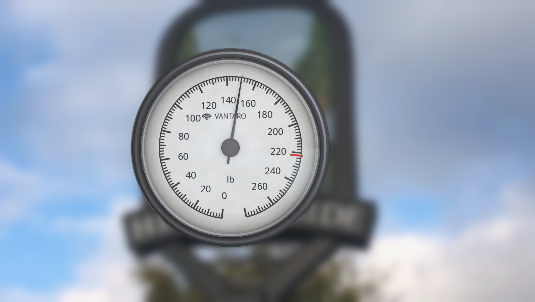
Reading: 150 lb
